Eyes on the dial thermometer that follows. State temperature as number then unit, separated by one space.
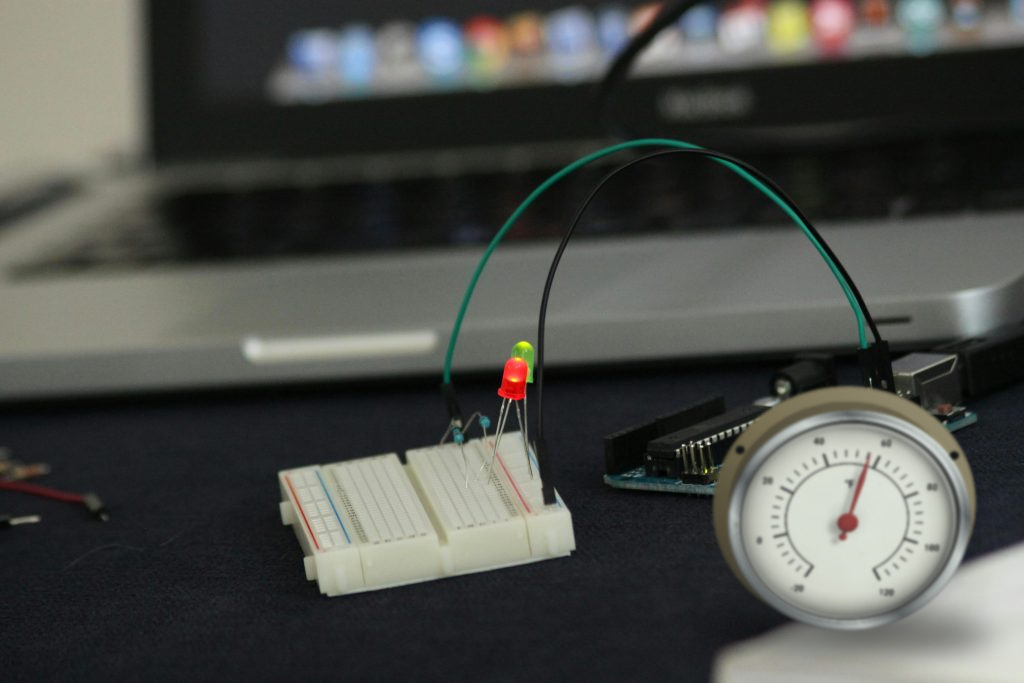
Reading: 56 °F
